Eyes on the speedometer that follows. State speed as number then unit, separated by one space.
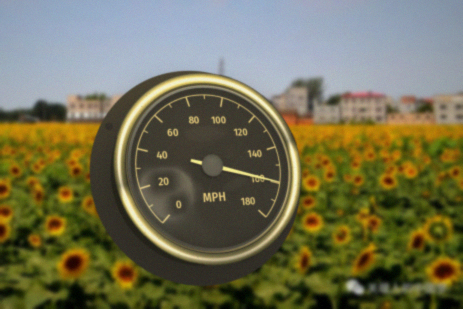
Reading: 160 mph
